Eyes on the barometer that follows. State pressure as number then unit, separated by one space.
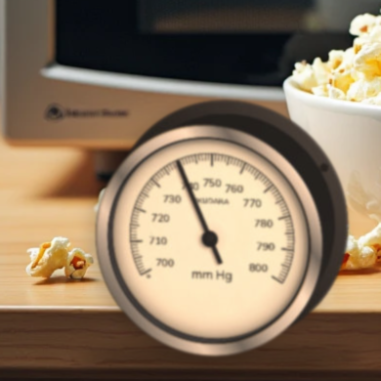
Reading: 740 mmHg
